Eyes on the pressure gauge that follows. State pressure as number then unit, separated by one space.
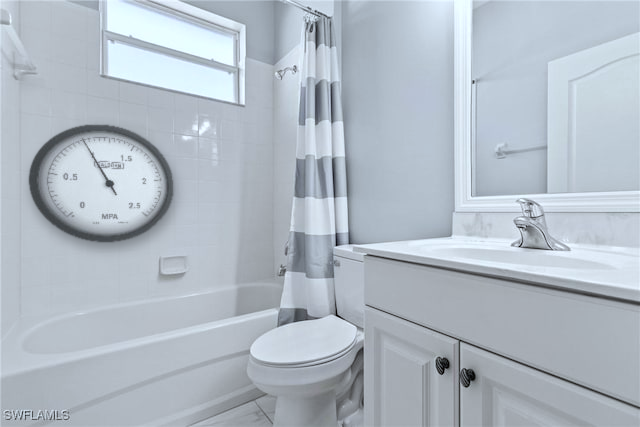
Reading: 1 MPa
